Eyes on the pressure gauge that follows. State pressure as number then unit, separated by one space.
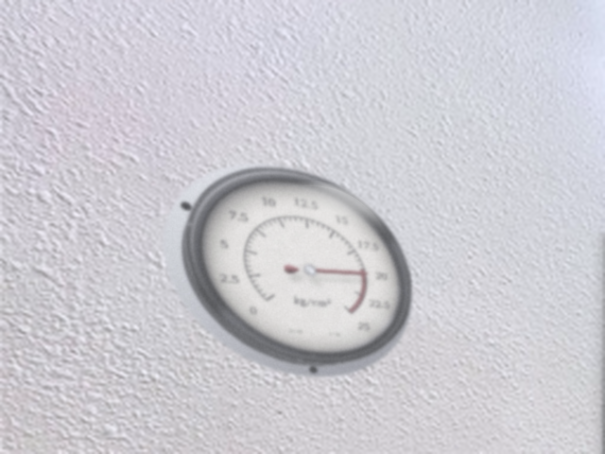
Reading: 20 kg/cm²
